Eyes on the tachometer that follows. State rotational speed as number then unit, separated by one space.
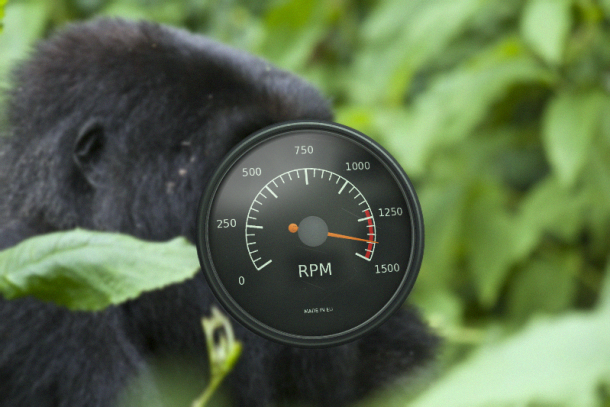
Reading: 1400 rpm
